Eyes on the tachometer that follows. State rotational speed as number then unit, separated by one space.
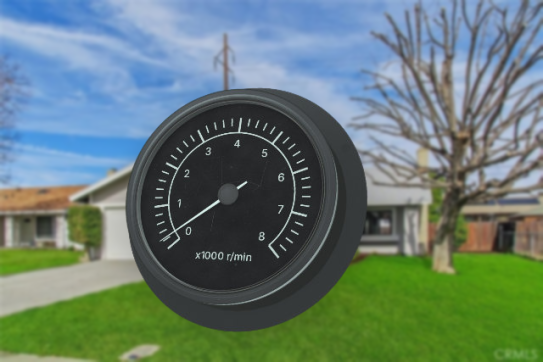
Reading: 200 rpm
